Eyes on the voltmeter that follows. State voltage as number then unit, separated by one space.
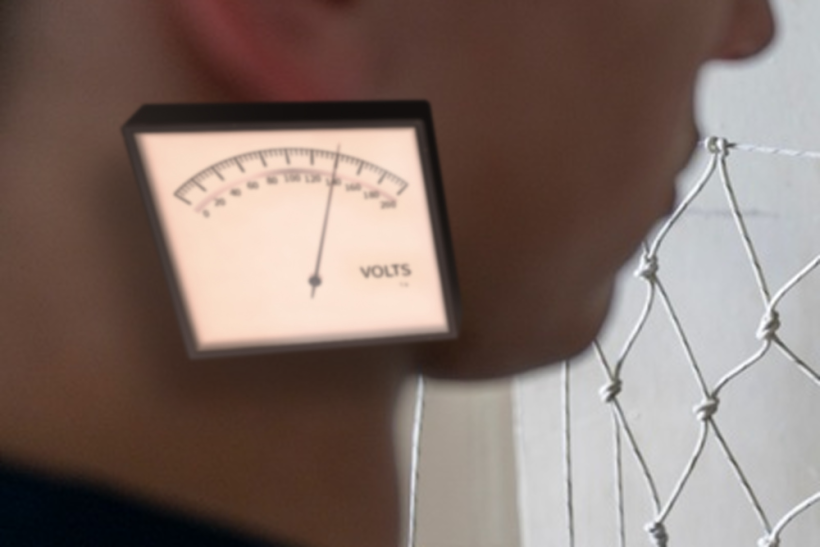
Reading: 140 V
